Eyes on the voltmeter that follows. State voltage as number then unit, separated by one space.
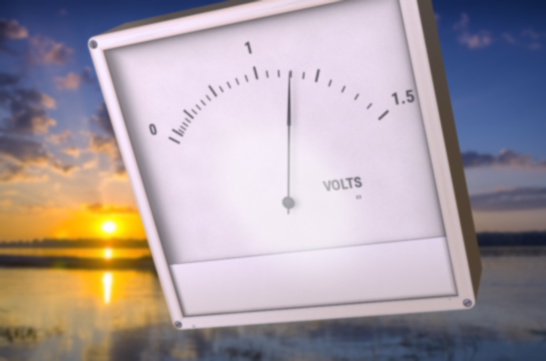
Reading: 1.15 V
